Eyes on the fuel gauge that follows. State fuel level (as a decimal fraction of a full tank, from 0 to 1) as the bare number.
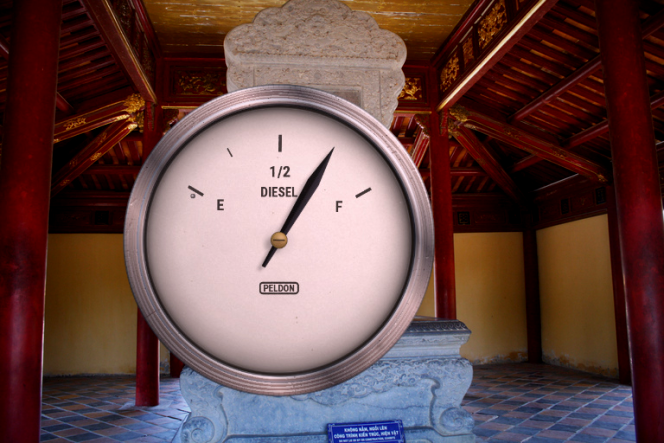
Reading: 0.75
